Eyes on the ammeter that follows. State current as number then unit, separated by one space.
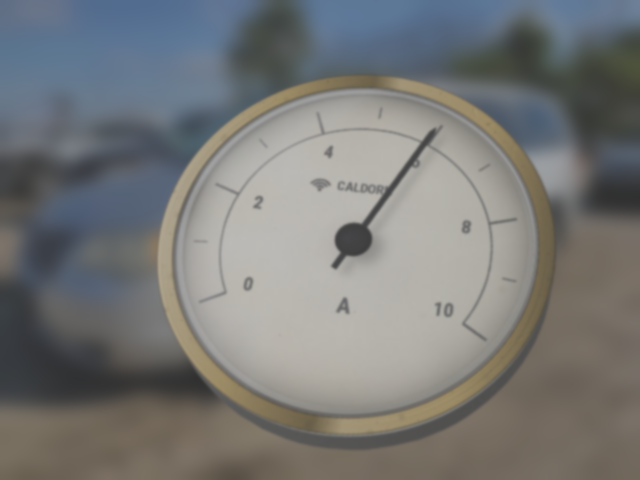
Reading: 6 A
